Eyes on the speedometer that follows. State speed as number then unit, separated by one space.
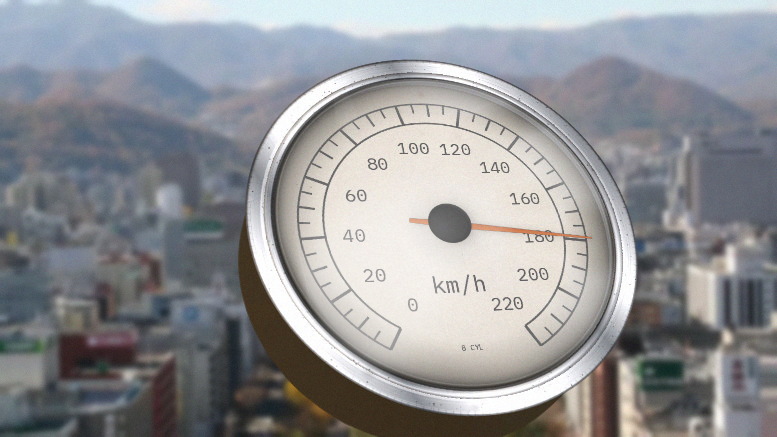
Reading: 180 km/h
